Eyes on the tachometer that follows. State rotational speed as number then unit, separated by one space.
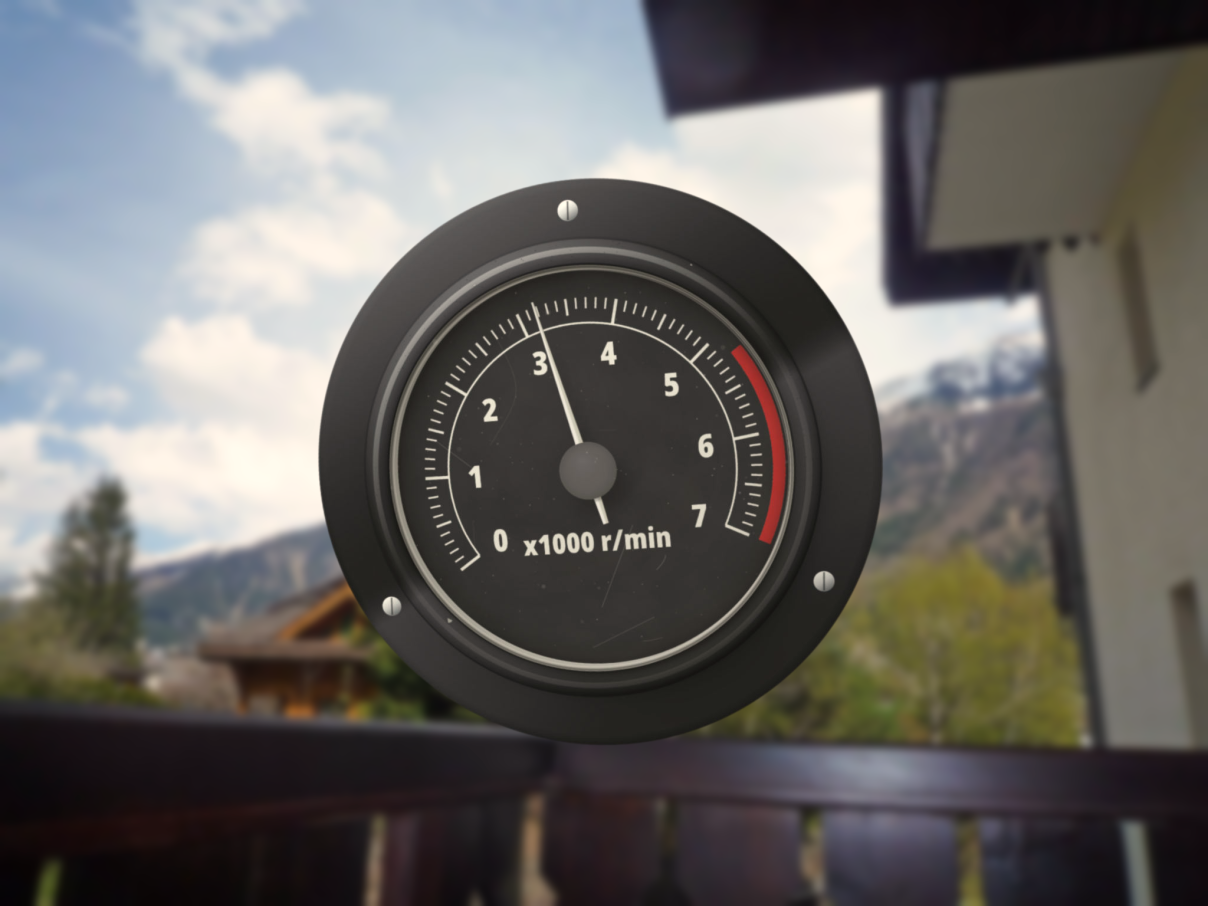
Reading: 3200 rpm
